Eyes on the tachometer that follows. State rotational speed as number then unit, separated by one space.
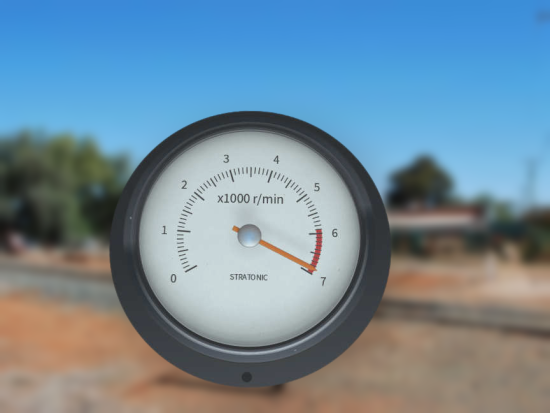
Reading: 6900 rpm
